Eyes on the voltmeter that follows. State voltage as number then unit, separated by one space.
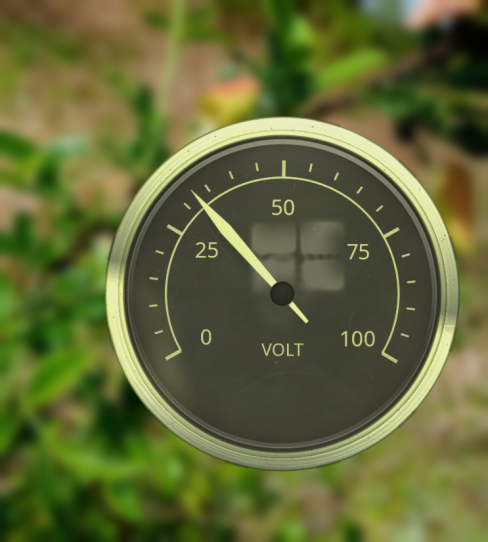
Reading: 32.5 V
